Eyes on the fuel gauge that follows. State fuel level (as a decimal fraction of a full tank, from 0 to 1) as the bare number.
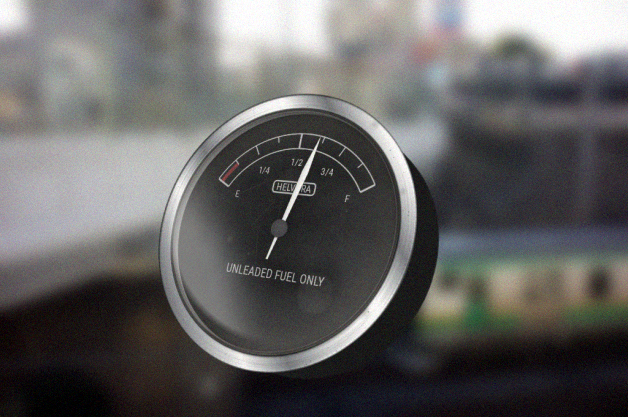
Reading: 0.625
